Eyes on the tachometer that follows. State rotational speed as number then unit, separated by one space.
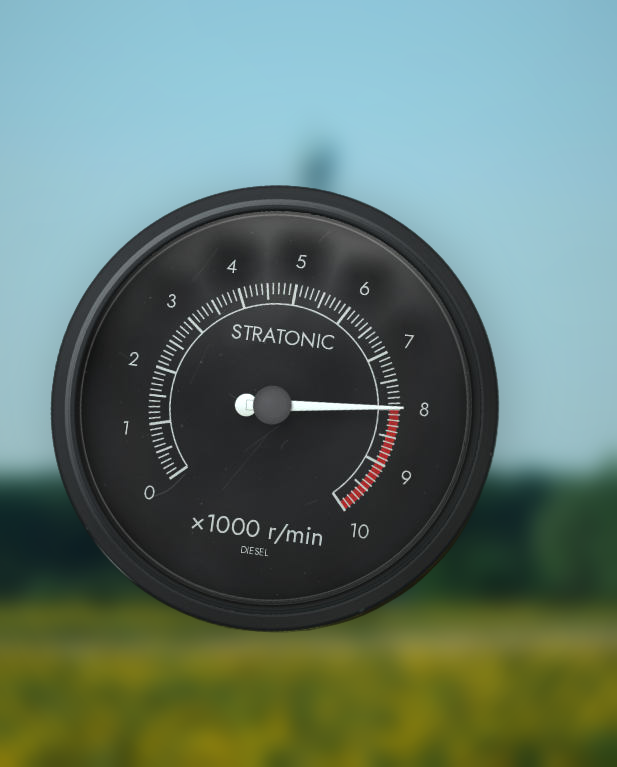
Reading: 8000 rpm
